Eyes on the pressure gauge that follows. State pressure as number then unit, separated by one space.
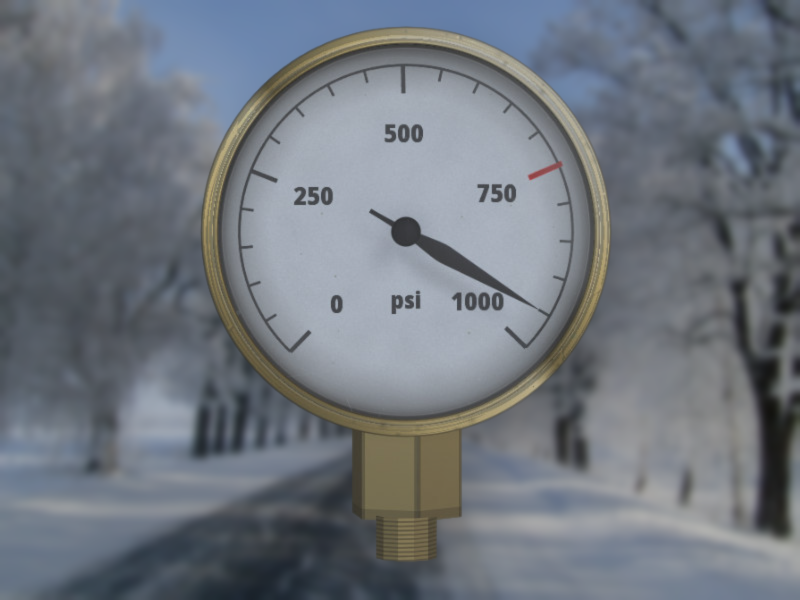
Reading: 950 psi
